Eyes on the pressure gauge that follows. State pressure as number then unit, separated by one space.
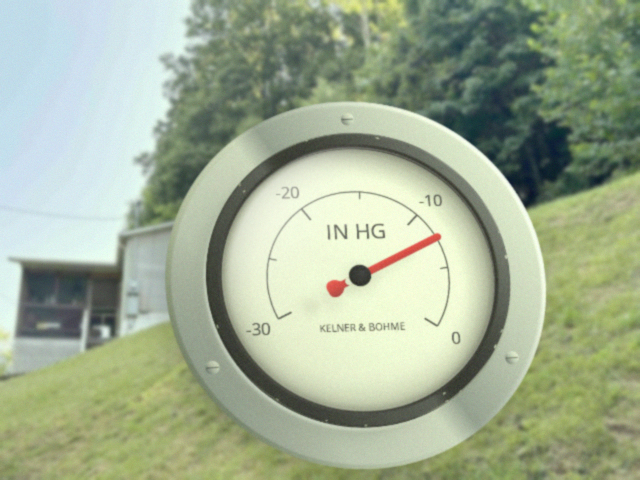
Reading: -7.5 inHg
